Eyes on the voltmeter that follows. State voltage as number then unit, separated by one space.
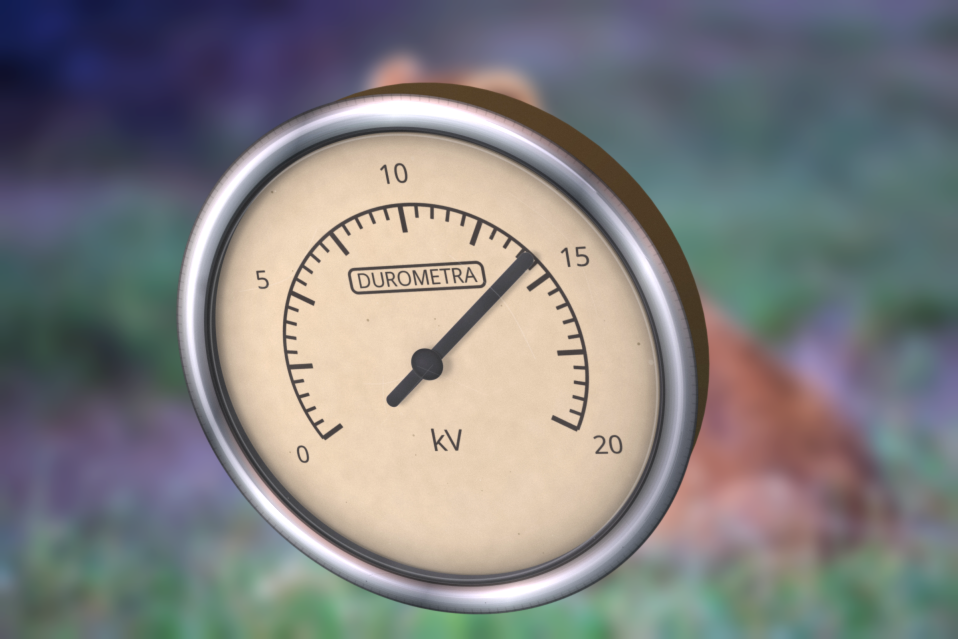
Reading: 14.25 kV
